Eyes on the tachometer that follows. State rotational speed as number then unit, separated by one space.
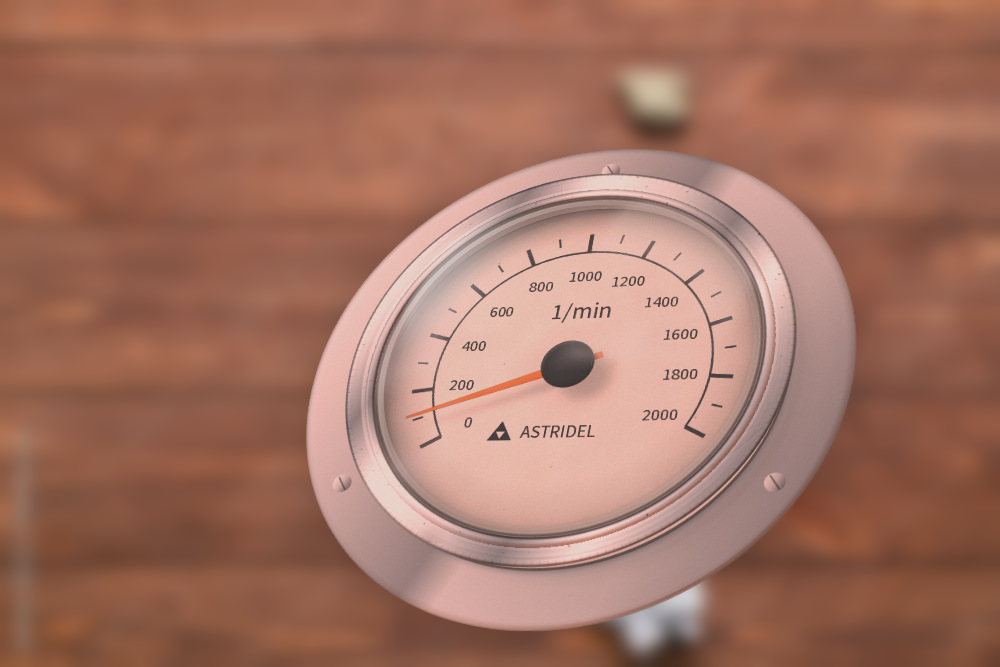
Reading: 100 rpm
